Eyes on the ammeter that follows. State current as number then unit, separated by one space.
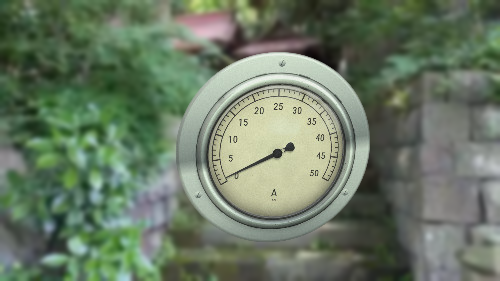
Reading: 1 A
